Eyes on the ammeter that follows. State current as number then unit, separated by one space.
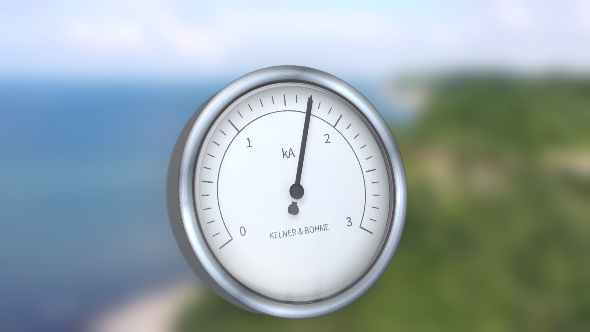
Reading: 1.7 kA
